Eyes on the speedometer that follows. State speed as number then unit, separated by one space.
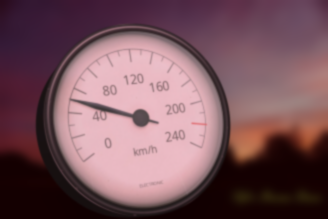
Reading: 50 km/h
